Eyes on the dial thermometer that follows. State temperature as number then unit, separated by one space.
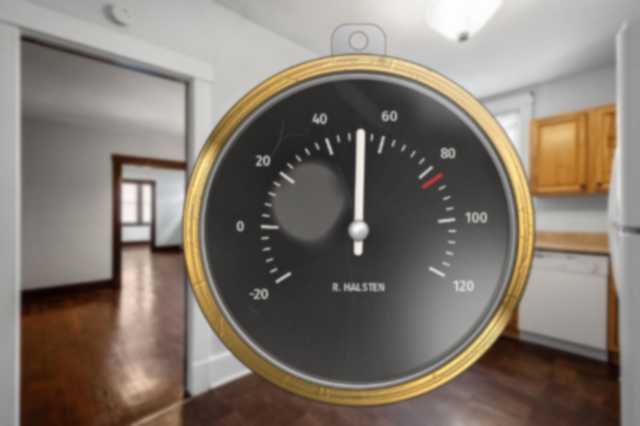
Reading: 52 °F
